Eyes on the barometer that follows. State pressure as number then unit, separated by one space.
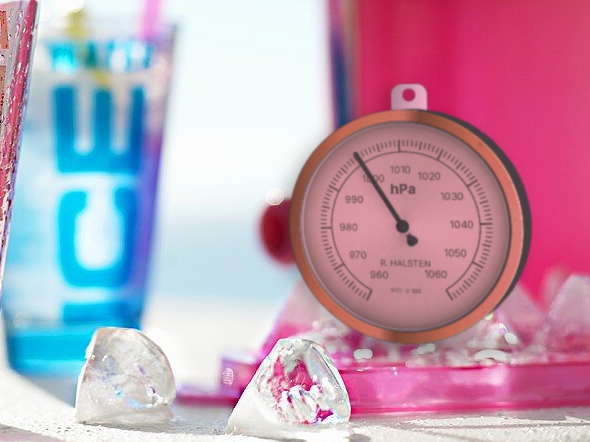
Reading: 1000 hPa
